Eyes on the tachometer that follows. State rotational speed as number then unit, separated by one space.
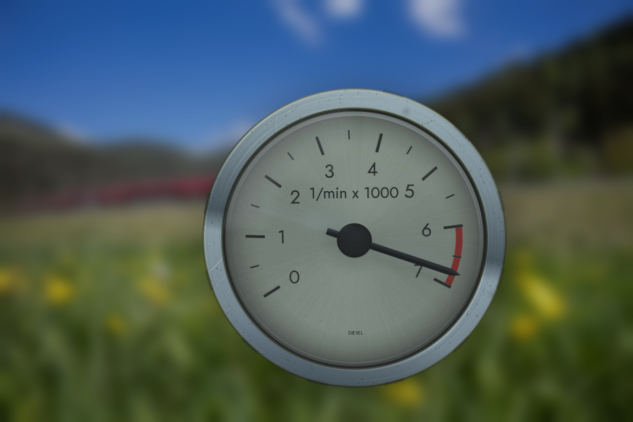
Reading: 6750 rpm
